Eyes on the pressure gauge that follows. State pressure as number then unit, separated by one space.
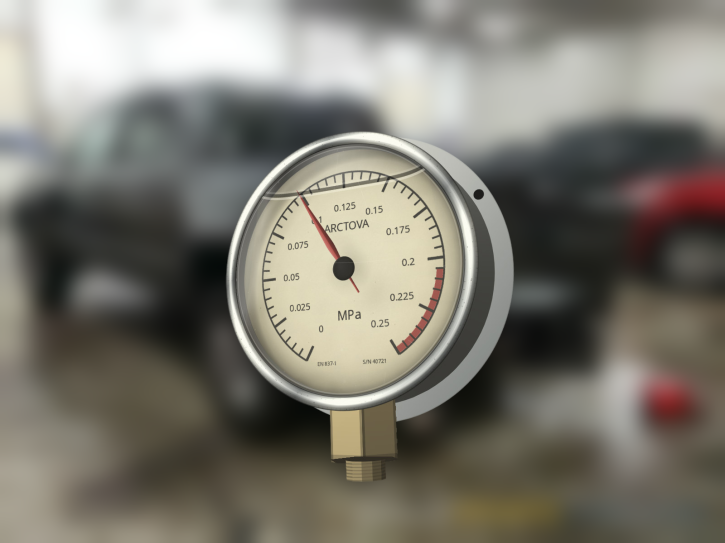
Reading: 0.1 MPa
